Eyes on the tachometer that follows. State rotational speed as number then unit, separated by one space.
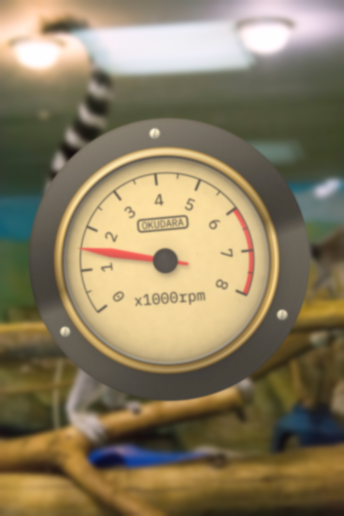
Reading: 1500 rpm
